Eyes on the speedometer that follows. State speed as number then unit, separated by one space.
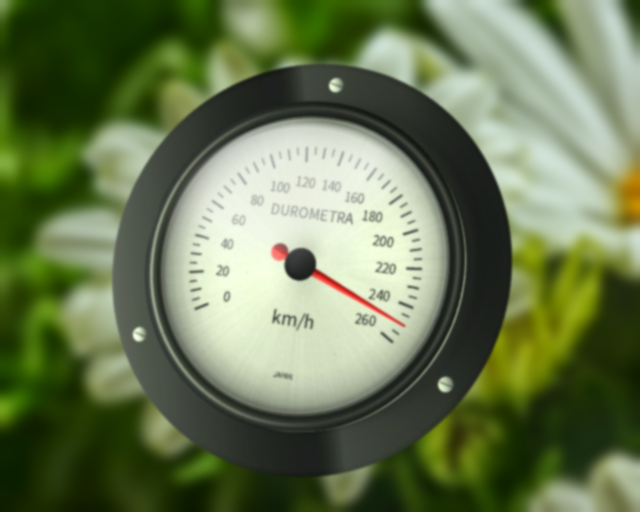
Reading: 250 km/h
